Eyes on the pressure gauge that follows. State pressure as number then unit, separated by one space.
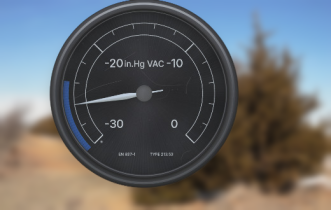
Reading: -26 inHg
